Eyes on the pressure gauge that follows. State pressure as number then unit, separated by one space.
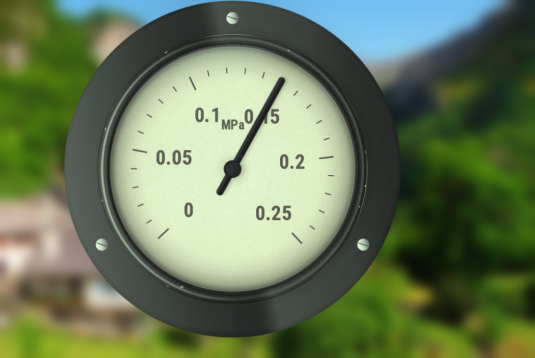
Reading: 0.15 MPa
